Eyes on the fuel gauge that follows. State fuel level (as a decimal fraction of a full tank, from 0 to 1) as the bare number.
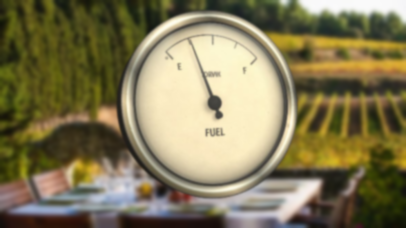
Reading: 0.25
